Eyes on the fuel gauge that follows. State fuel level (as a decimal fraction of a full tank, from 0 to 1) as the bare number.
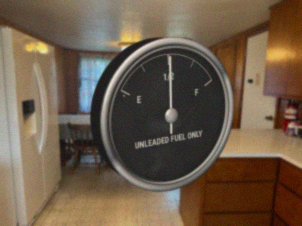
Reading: 0.5
